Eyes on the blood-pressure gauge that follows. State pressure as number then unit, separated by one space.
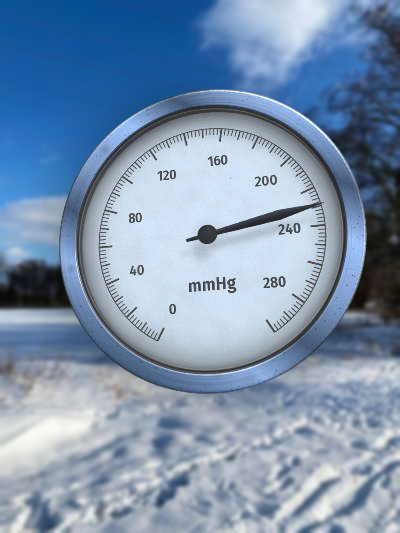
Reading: 230 mmHg
